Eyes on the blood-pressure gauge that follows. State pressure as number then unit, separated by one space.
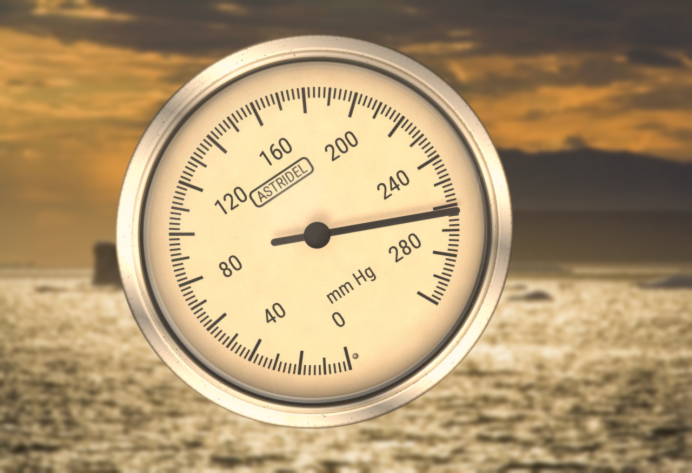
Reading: 262 mmHg
